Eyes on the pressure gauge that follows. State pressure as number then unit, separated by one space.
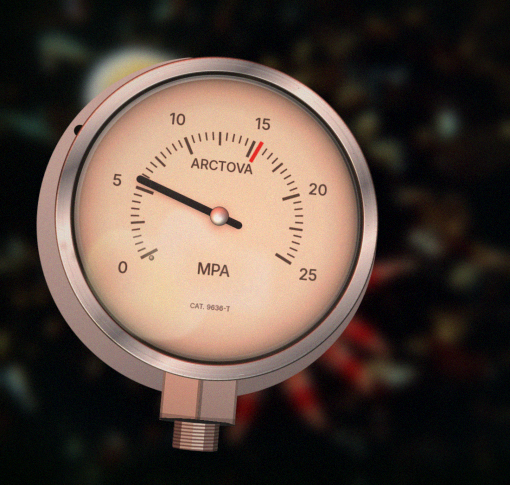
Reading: 5.5 MPa
